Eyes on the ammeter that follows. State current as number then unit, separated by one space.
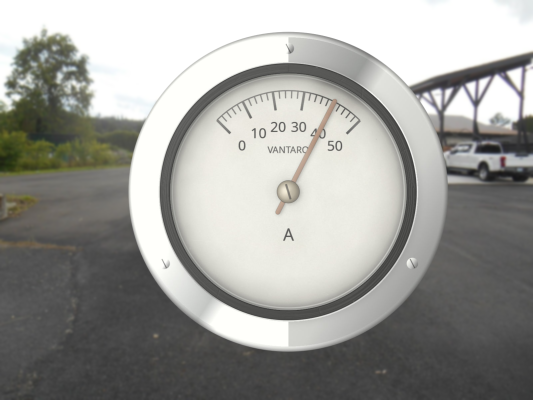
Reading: 40 A
